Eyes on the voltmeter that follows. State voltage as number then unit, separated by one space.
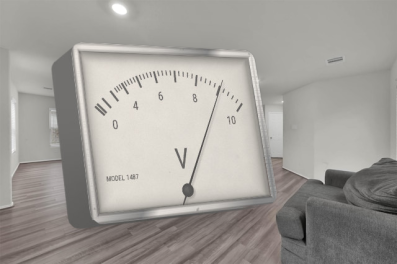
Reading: 9 V
